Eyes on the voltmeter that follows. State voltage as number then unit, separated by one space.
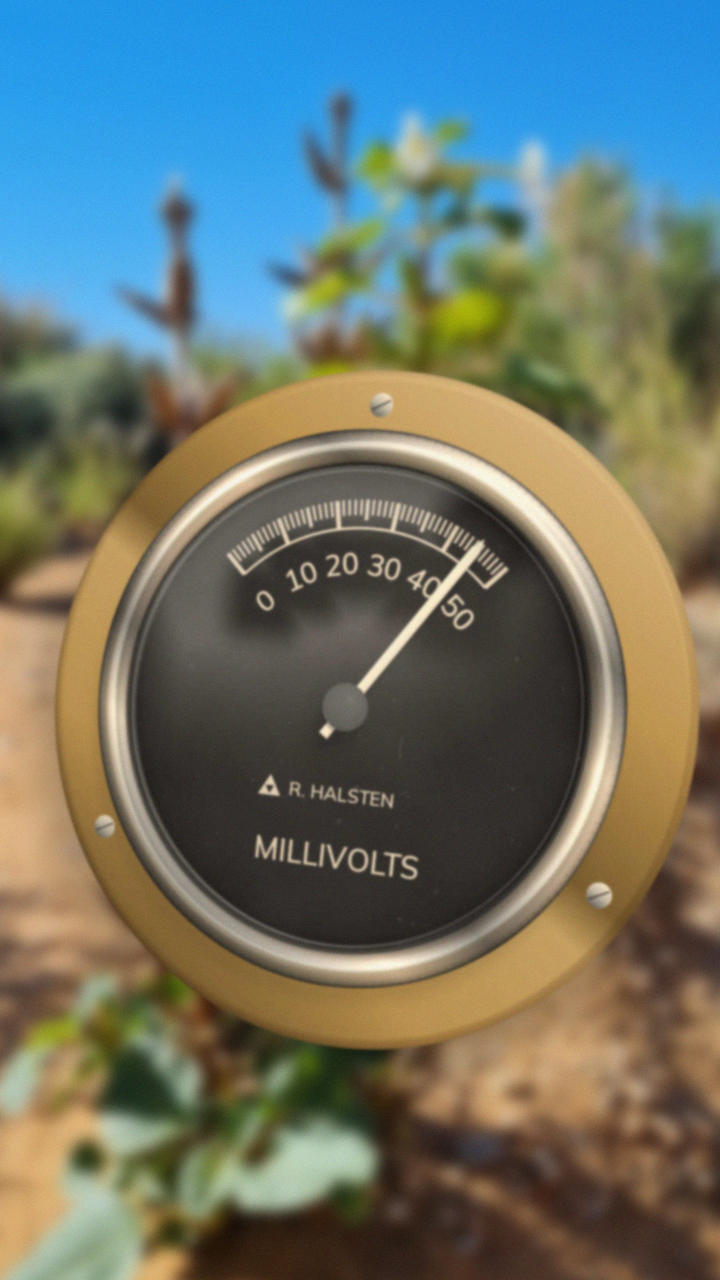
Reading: 45 mV
